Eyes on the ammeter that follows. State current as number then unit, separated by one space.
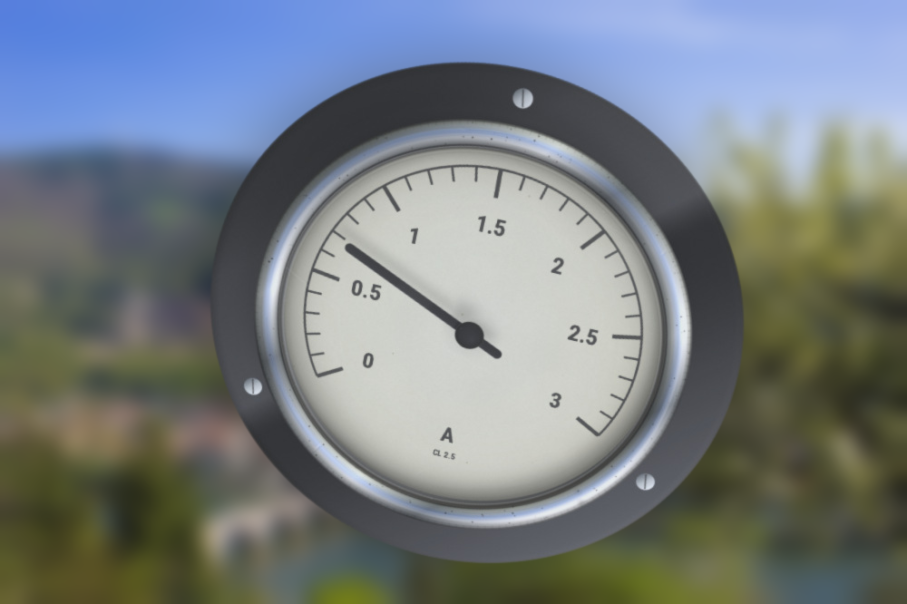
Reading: 0.7 A
